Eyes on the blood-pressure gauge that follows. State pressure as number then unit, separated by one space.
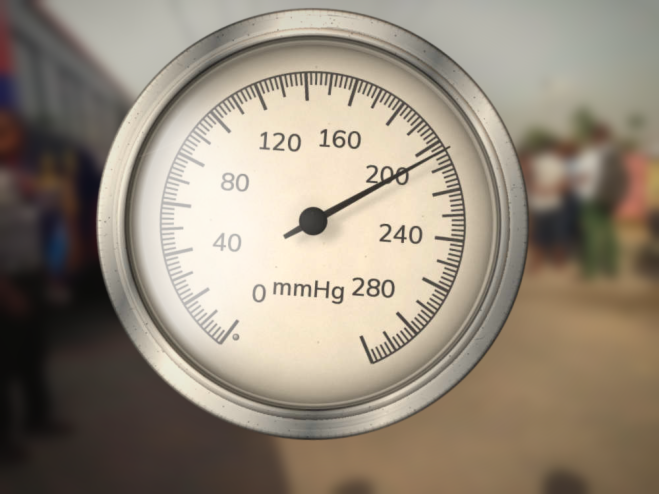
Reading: 204 mmHg
